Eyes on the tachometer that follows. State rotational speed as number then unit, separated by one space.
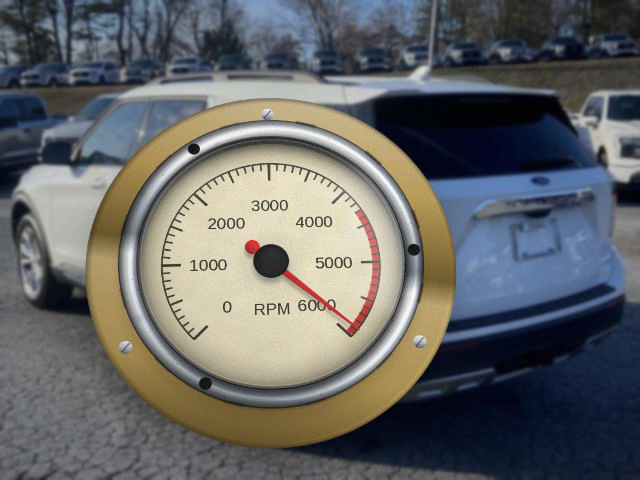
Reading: 5900 rpm
